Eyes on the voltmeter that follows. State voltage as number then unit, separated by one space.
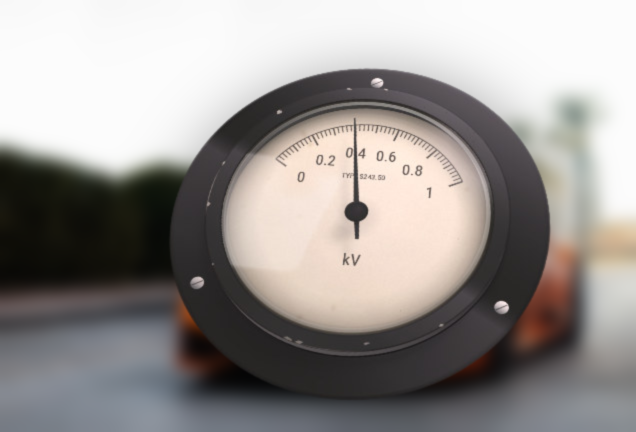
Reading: 0.4 kV
